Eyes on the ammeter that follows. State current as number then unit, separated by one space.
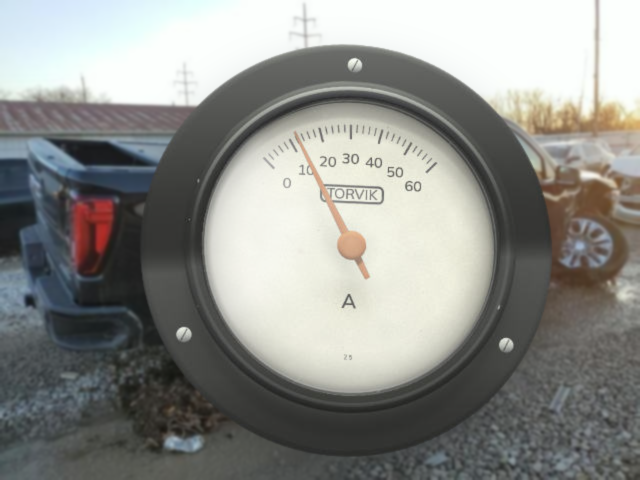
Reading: 12 A
